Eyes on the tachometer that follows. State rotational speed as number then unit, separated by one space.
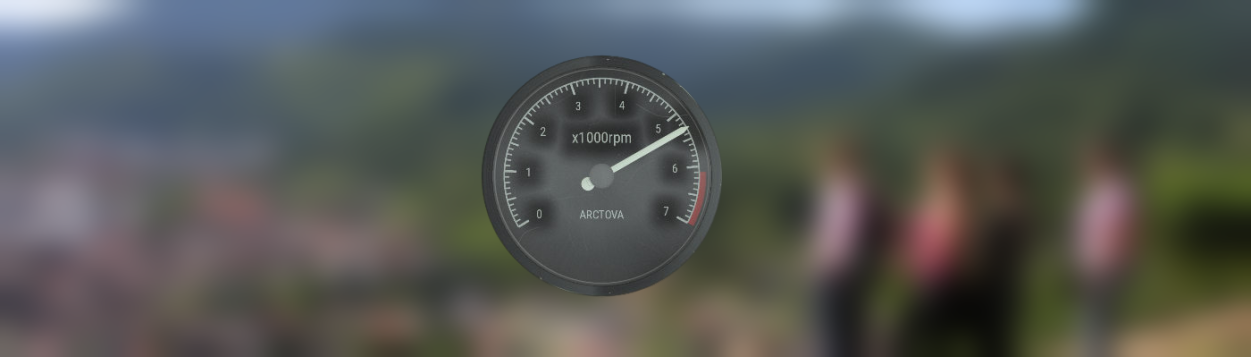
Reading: 5300 rpm
